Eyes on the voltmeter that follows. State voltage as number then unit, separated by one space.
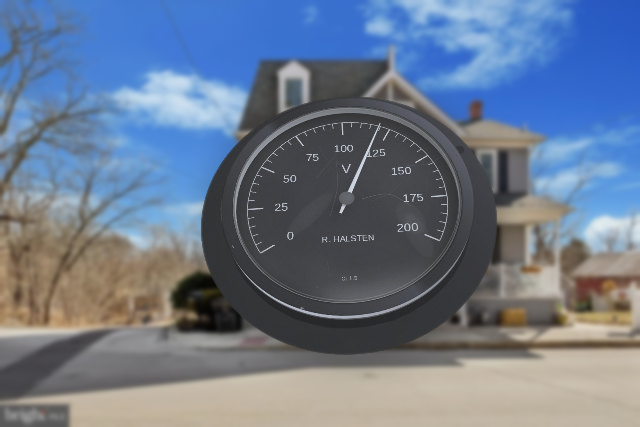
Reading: 120 V
